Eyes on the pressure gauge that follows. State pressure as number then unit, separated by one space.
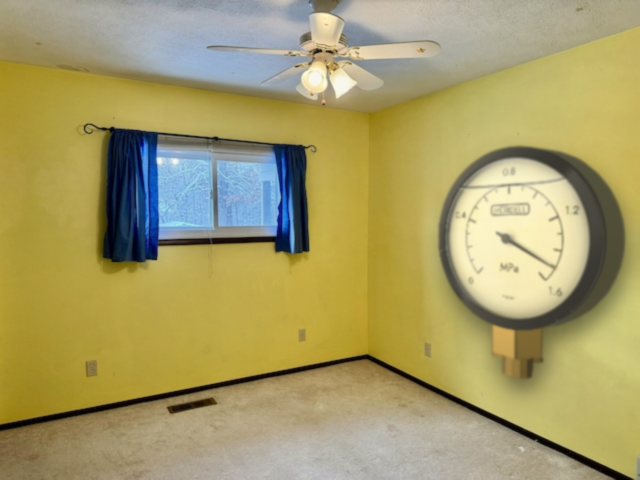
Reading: 1.5 MPa
